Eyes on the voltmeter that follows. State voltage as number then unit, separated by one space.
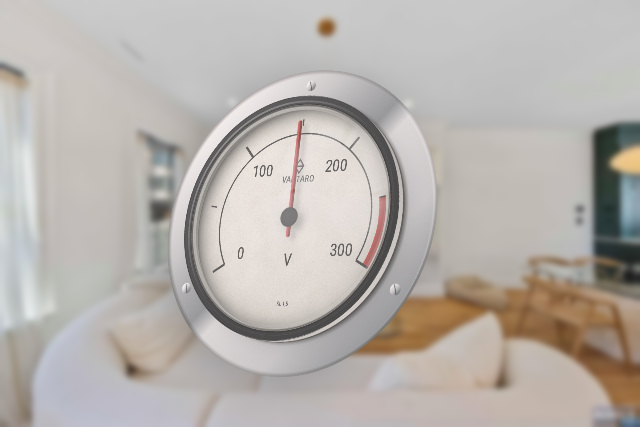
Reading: 150 V
